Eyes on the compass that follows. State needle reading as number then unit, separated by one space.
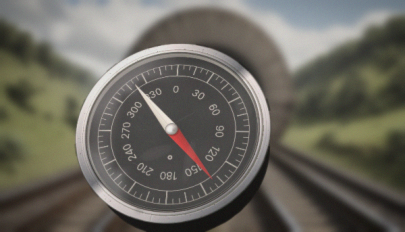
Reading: 140 °
